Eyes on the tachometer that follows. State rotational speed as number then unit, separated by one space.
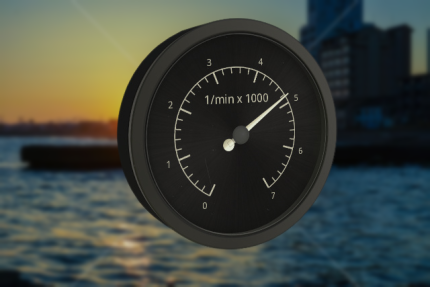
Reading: 4800 rpm
